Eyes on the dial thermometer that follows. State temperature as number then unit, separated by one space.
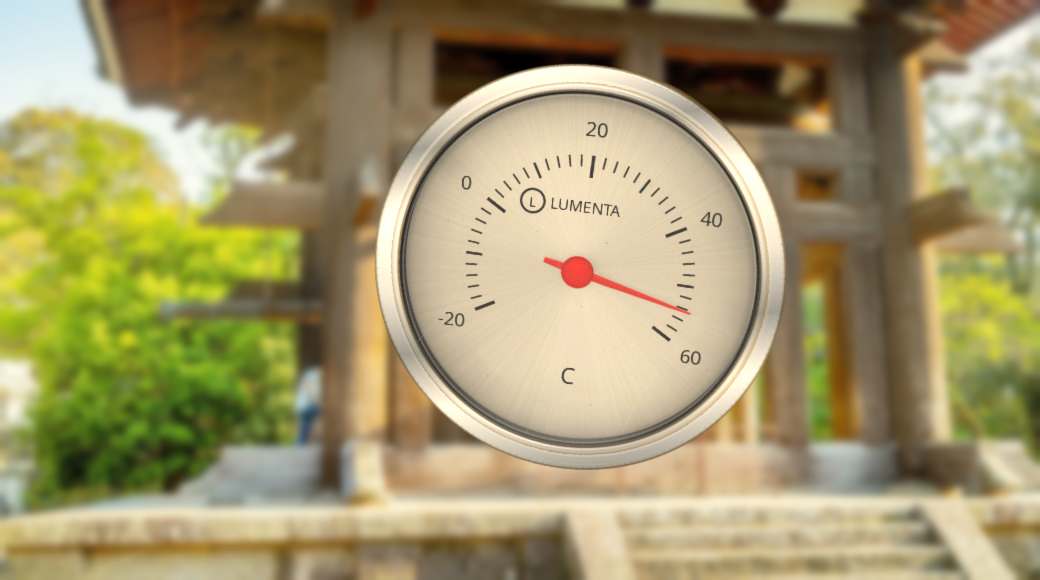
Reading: 54 °C
